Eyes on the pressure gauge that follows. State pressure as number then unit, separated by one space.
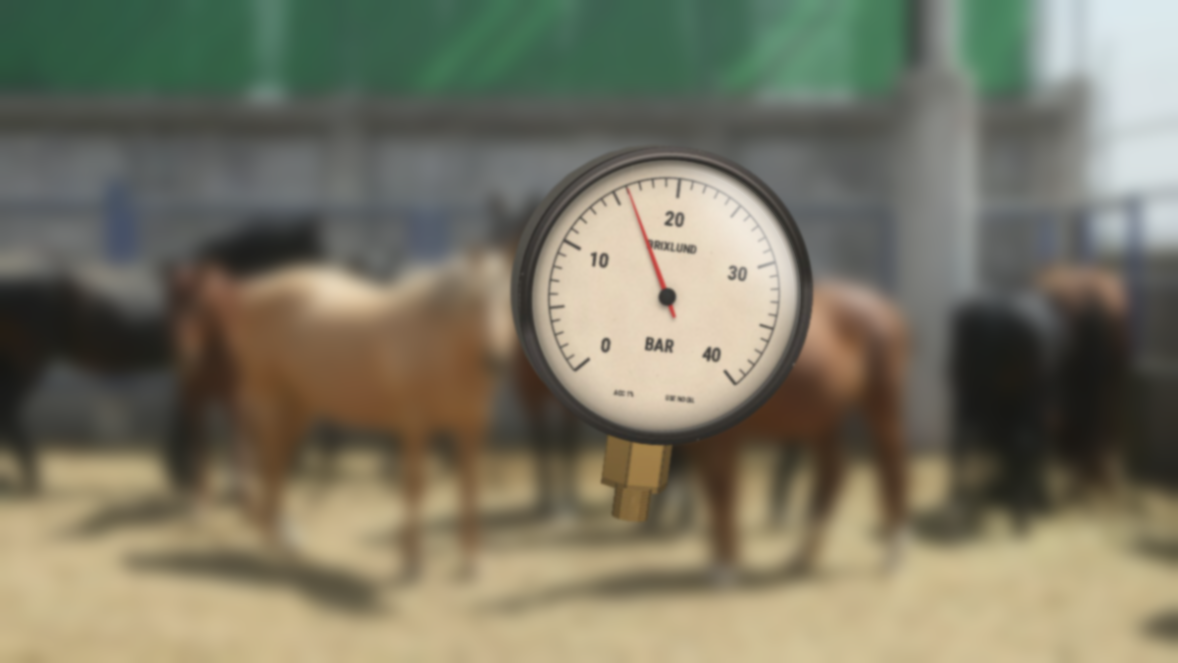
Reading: 16 bar
